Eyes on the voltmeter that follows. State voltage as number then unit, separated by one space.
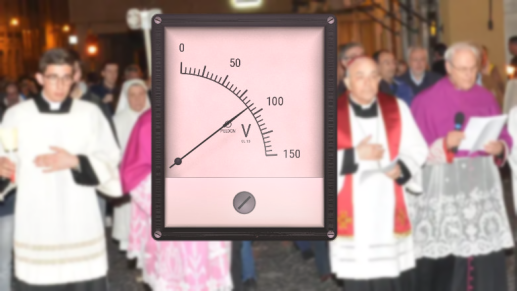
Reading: 90 V
